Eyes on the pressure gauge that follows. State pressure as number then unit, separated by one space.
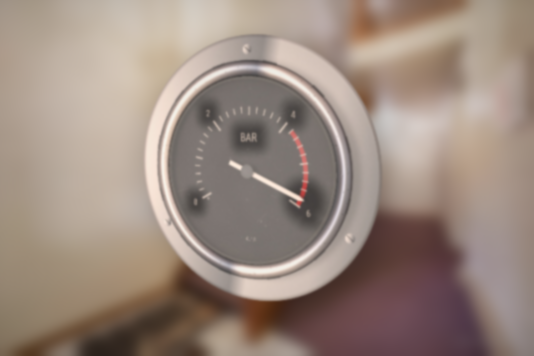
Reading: 5.8 bar
